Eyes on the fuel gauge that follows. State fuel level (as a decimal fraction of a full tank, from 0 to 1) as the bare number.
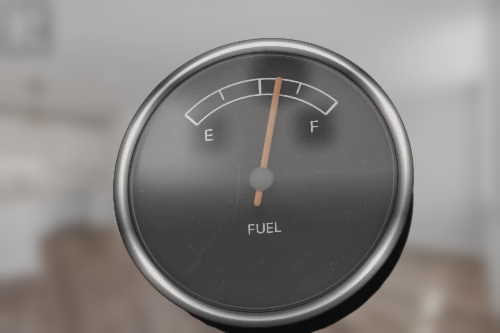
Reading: 0.625
